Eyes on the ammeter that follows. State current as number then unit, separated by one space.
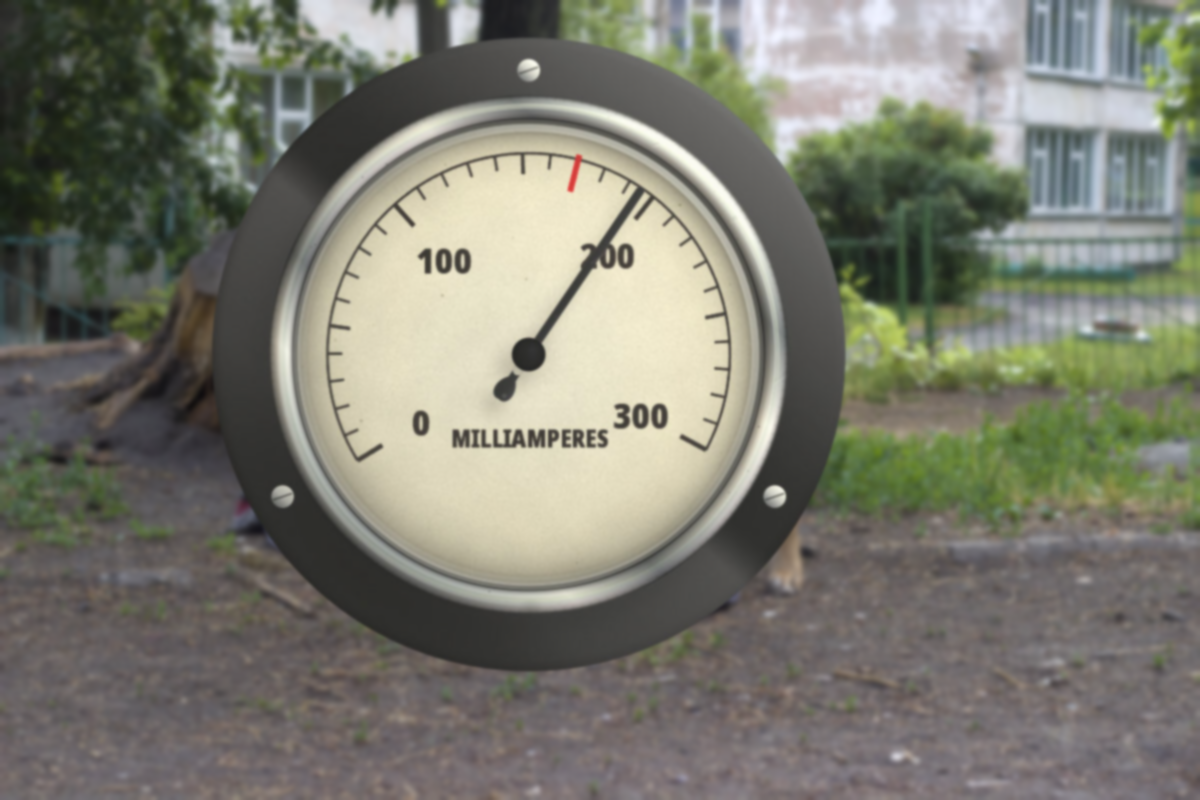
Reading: 195 mA
